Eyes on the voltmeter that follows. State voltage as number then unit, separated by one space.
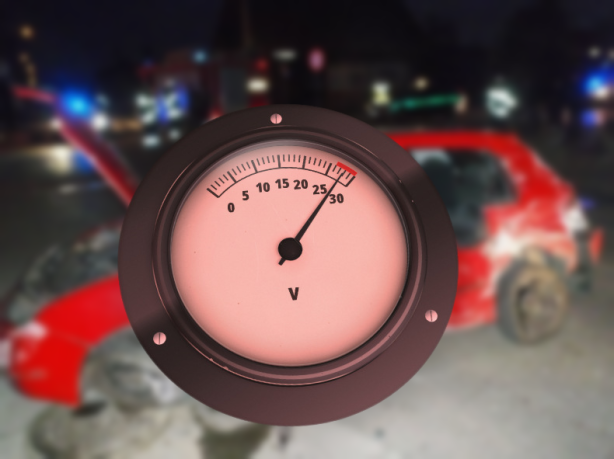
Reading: 28 V
